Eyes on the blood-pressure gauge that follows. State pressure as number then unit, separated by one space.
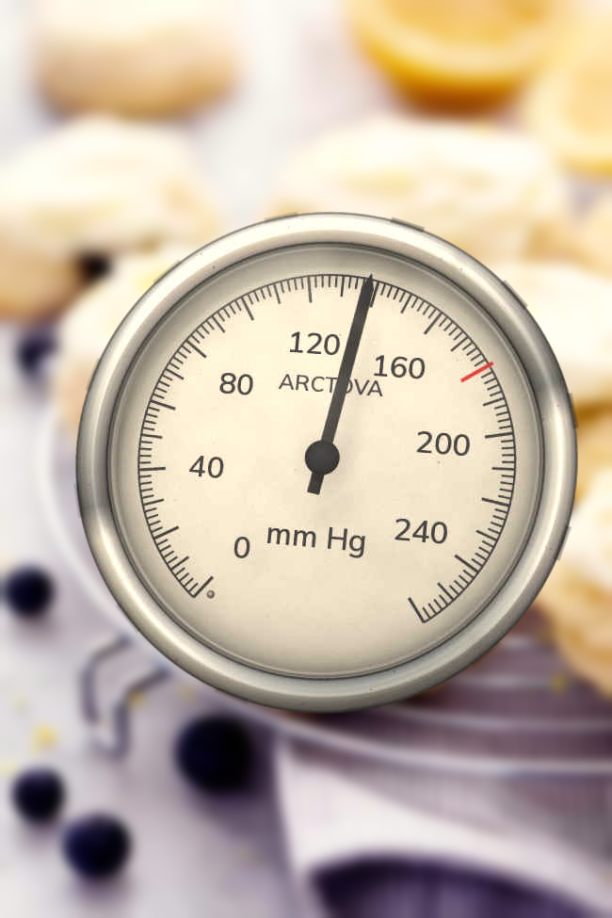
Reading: 138 mmHg
